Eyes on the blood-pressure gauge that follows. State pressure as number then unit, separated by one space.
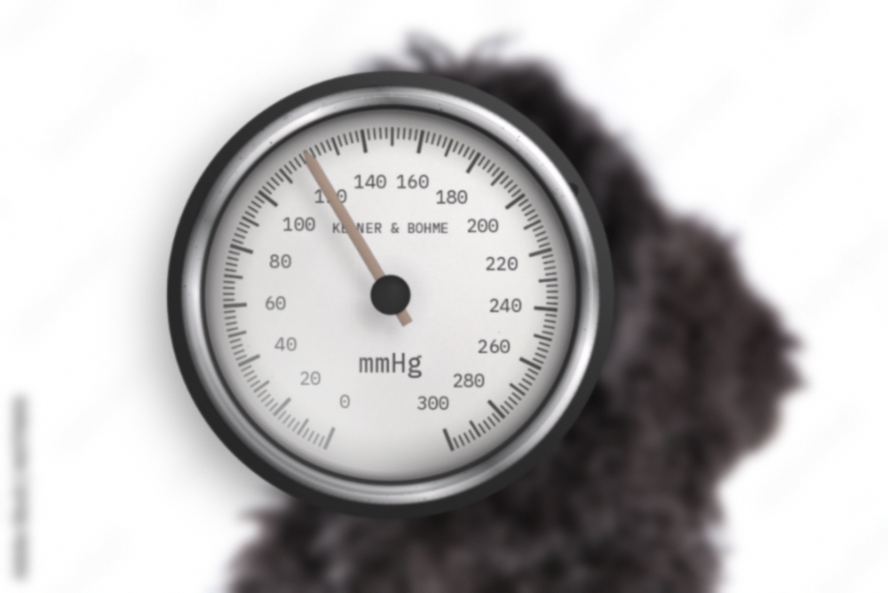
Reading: 120 mmHg
